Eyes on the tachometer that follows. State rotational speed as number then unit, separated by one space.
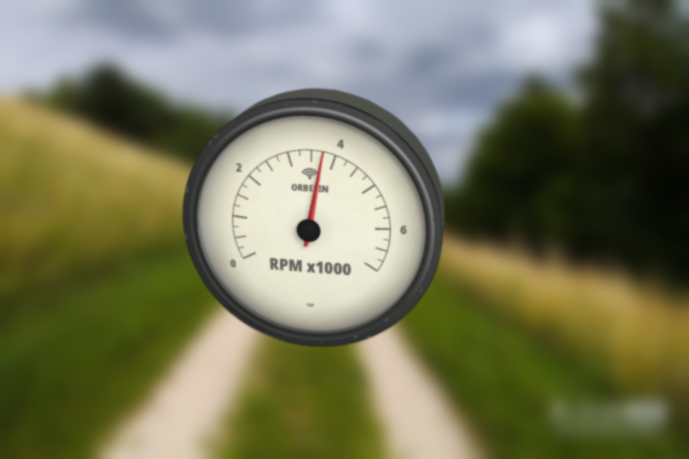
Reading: 3750 rpm
